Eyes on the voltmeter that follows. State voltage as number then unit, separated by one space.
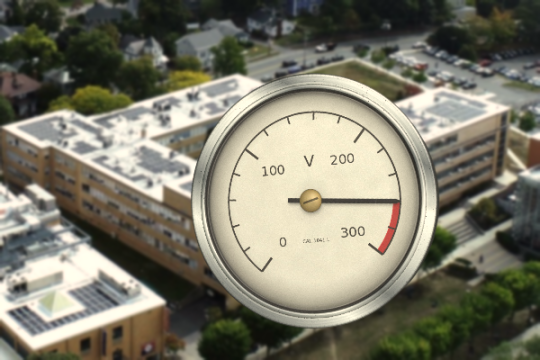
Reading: 260 V
